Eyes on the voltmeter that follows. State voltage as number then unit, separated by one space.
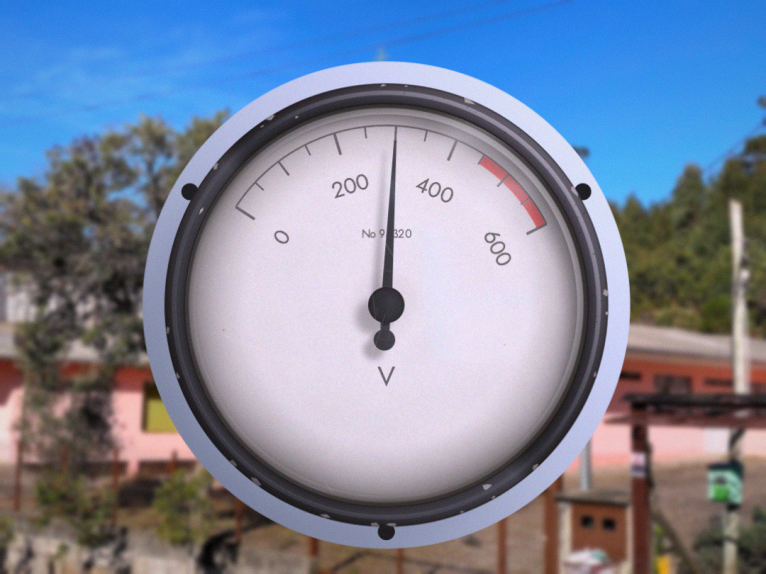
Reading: 300 V
